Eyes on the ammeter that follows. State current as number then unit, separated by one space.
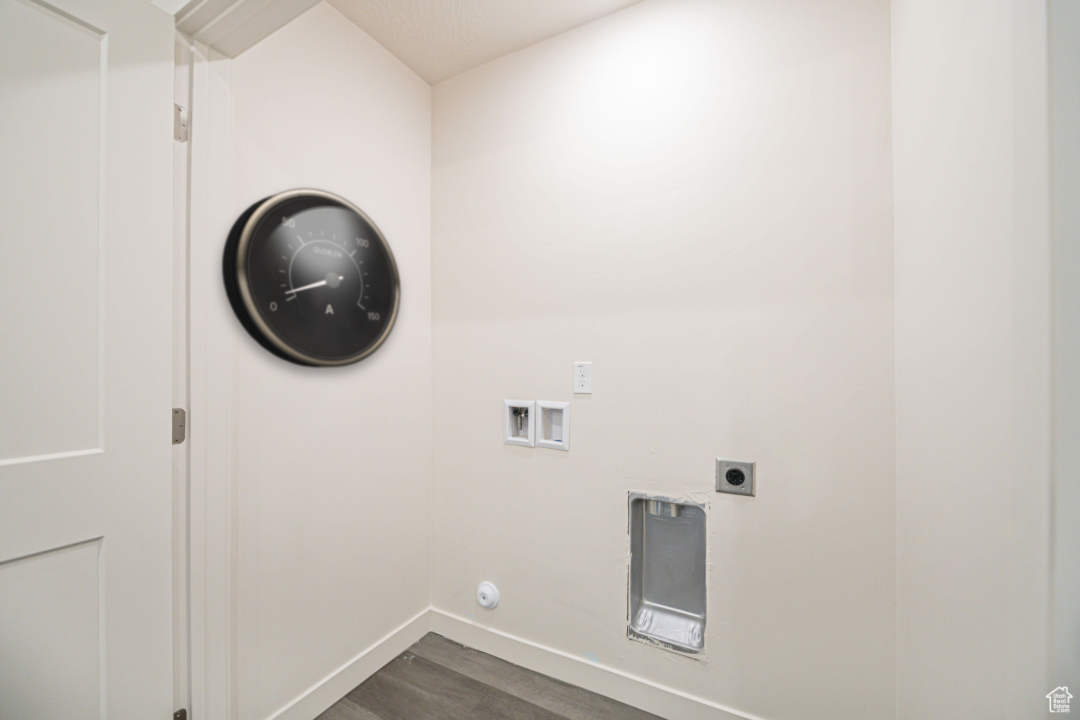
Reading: 5 A
